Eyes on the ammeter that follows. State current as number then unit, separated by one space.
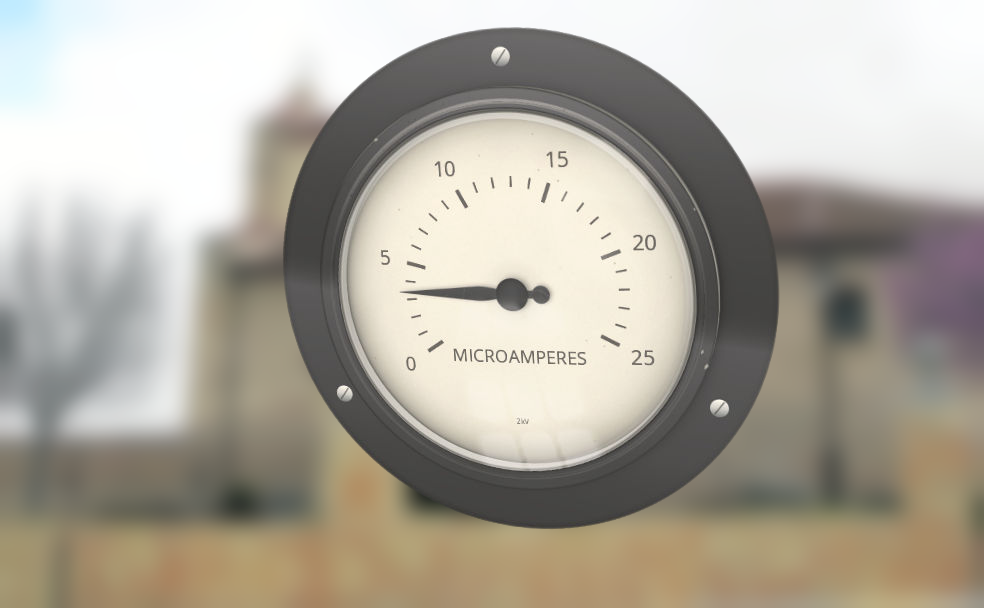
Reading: 3.5 µA
